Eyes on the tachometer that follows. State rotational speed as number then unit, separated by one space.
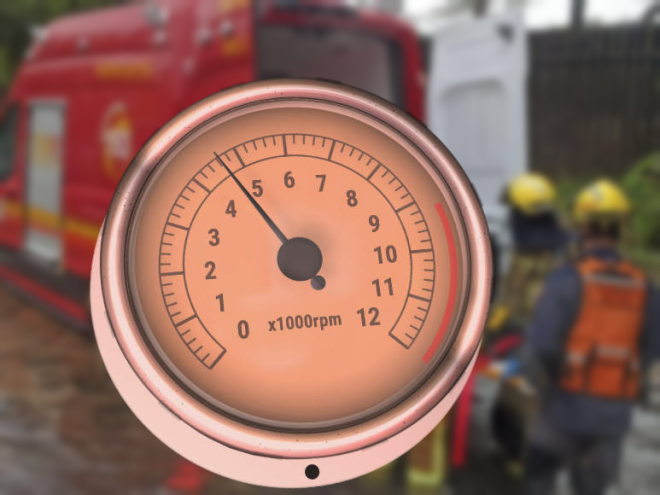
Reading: 4600 rpm
